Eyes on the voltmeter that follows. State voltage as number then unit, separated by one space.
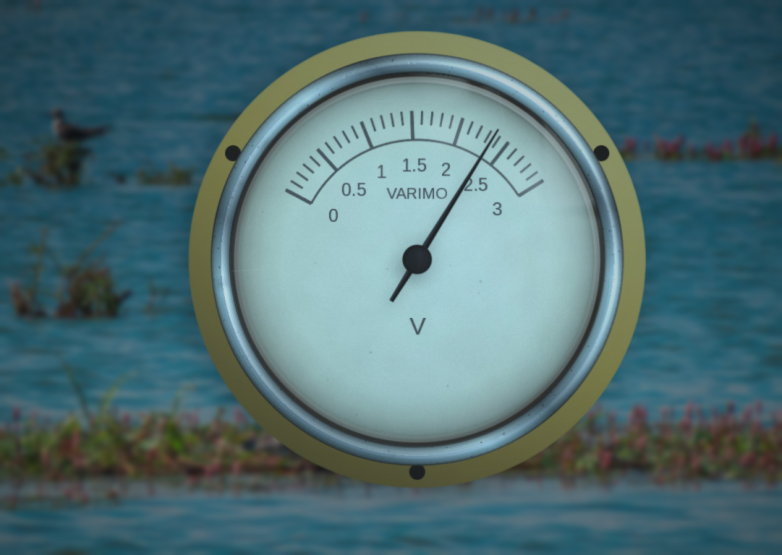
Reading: 2.35 V
